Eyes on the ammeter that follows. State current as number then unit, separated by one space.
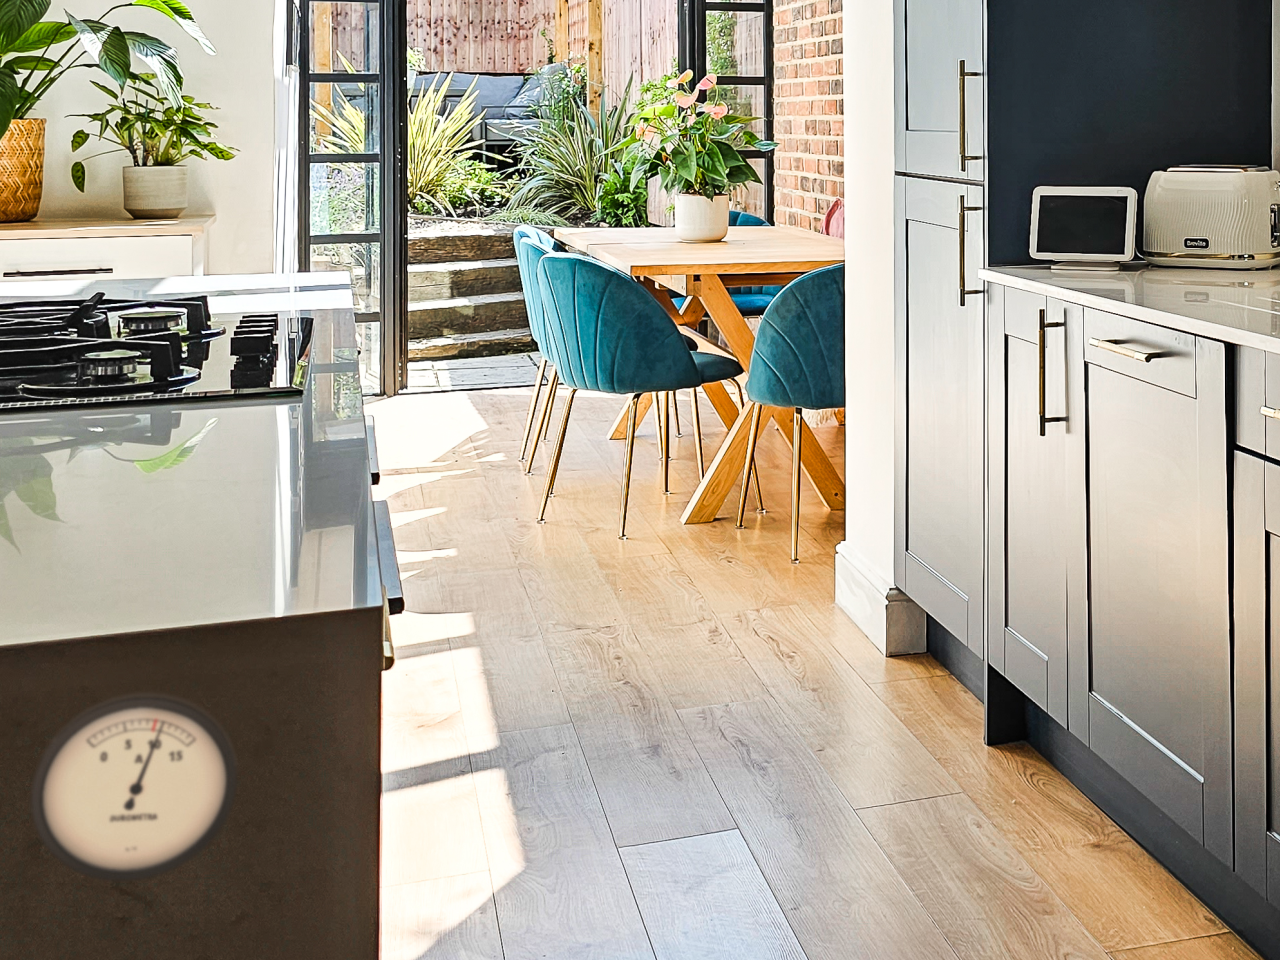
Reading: 10 A
